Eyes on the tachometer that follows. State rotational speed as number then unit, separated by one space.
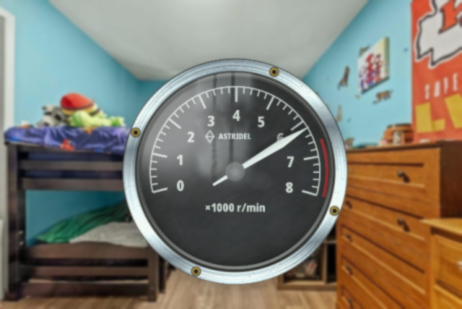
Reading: 6200 rpm
